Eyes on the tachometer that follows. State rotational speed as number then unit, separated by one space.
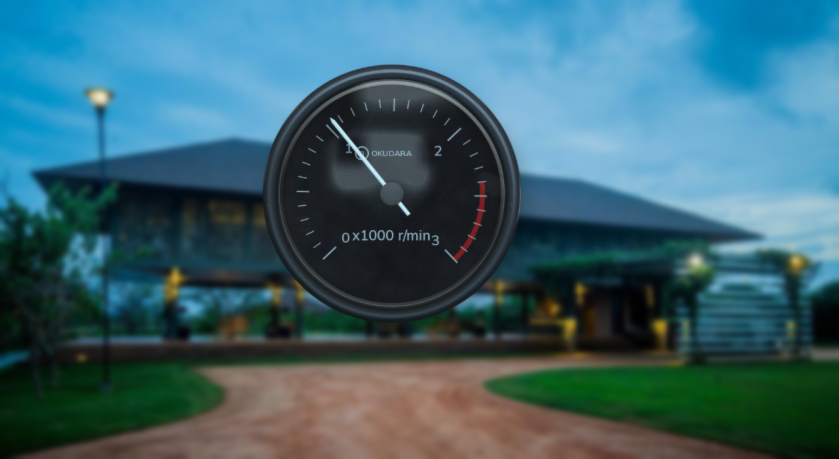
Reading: 1050 rpm
